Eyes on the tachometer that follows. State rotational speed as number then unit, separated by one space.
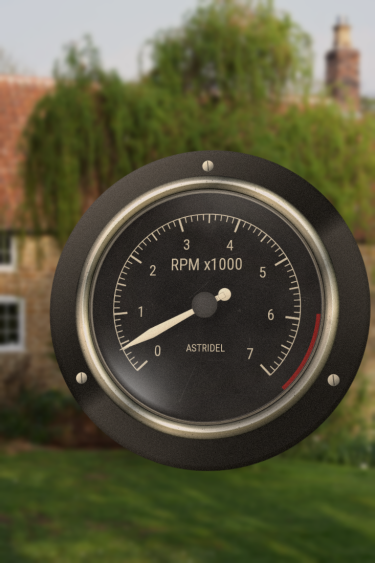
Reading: 400 rpm
